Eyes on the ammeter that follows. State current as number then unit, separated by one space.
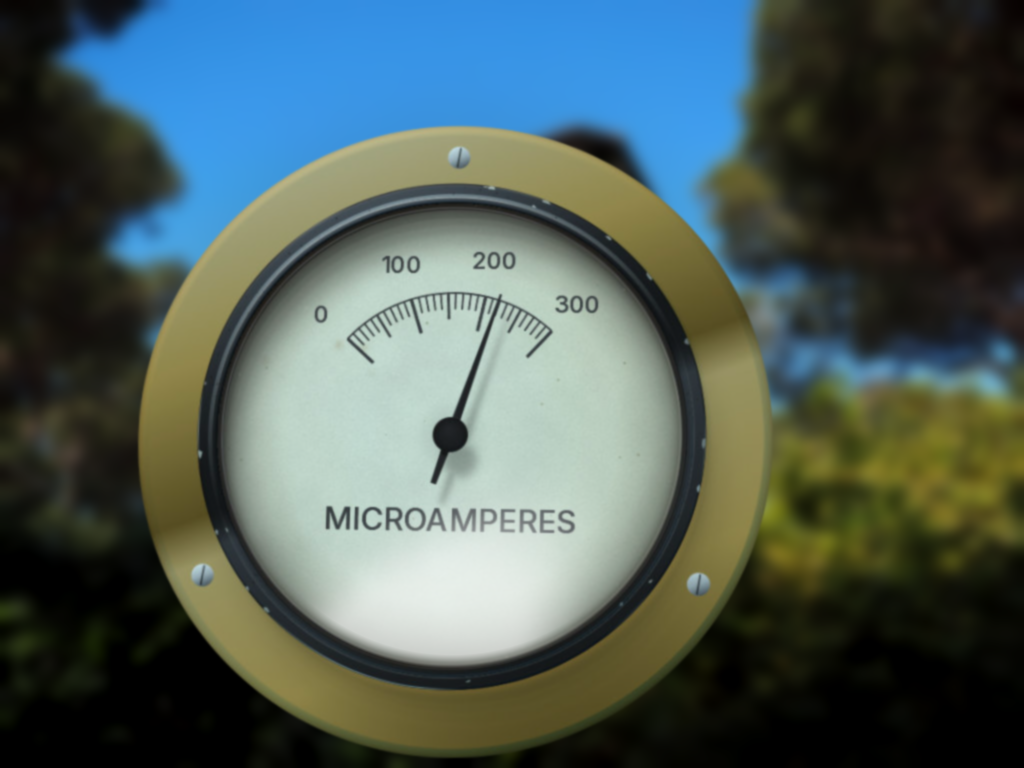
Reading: 220 µA
